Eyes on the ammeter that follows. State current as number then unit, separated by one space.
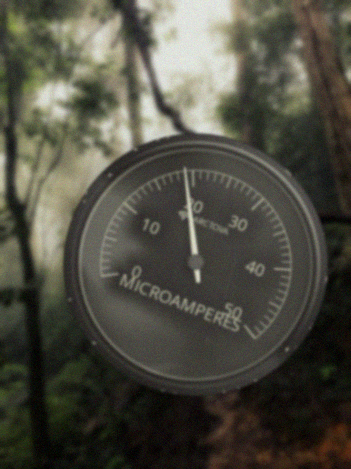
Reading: 19 µA
